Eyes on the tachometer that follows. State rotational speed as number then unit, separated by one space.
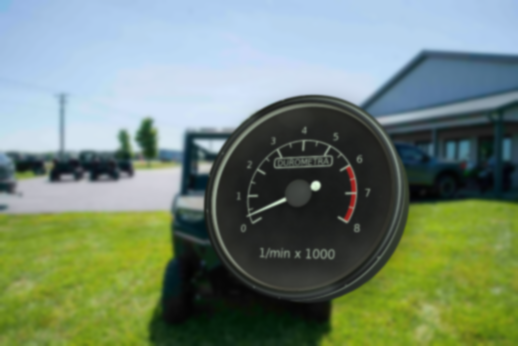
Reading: 250 rpm
